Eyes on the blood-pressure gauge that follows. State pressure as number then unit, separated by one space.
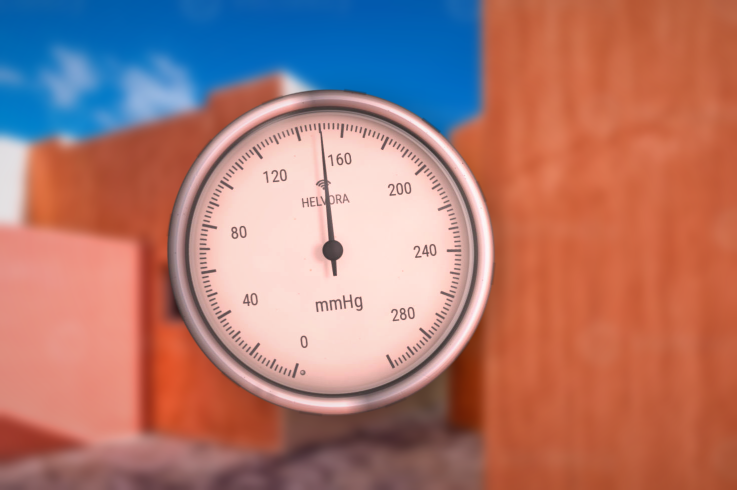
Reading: 150 mmHg
